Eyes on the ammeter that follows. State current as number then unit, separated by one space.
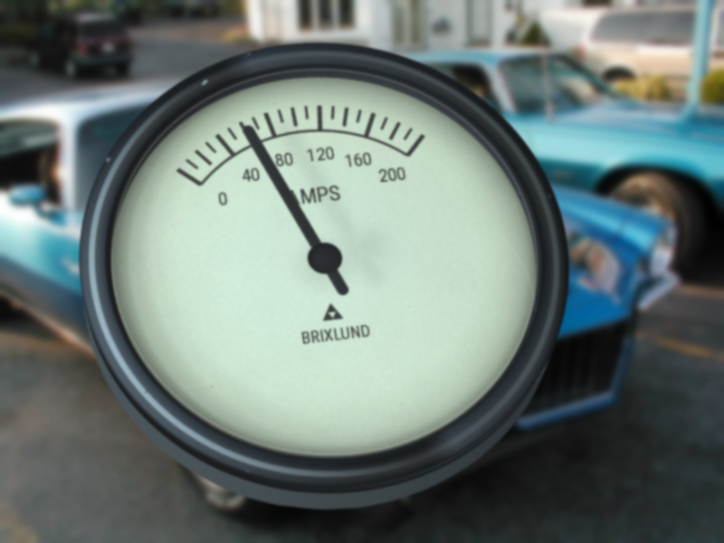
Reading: 60 A
